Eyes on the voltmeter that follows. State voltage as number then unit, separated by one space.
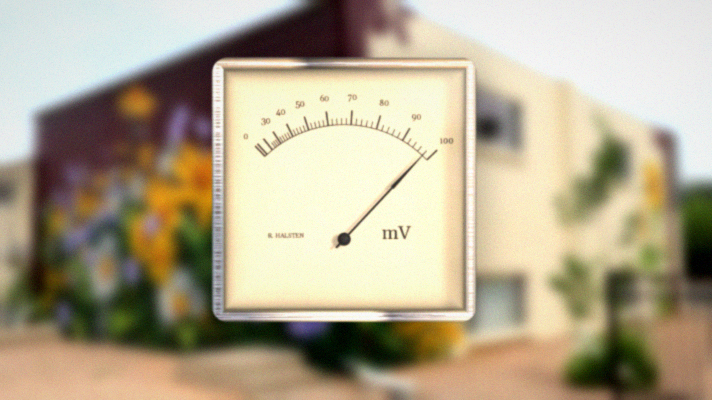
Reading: 98 mV
